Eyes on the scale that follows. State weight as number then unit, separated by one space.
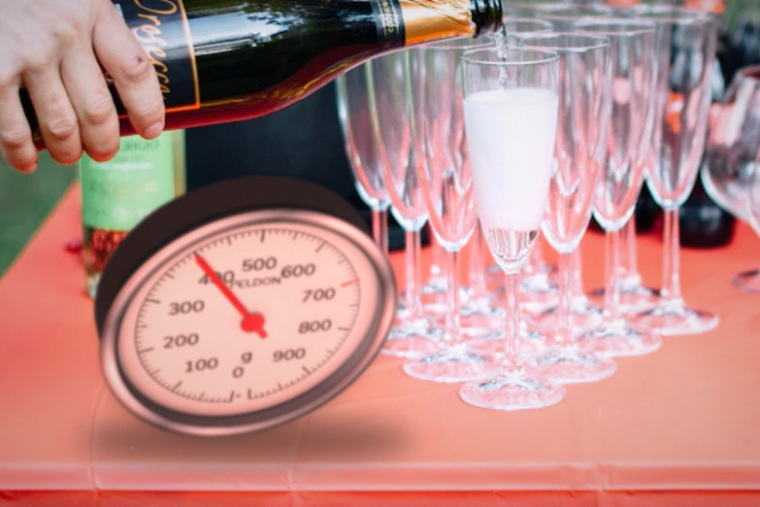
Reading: 400 g
